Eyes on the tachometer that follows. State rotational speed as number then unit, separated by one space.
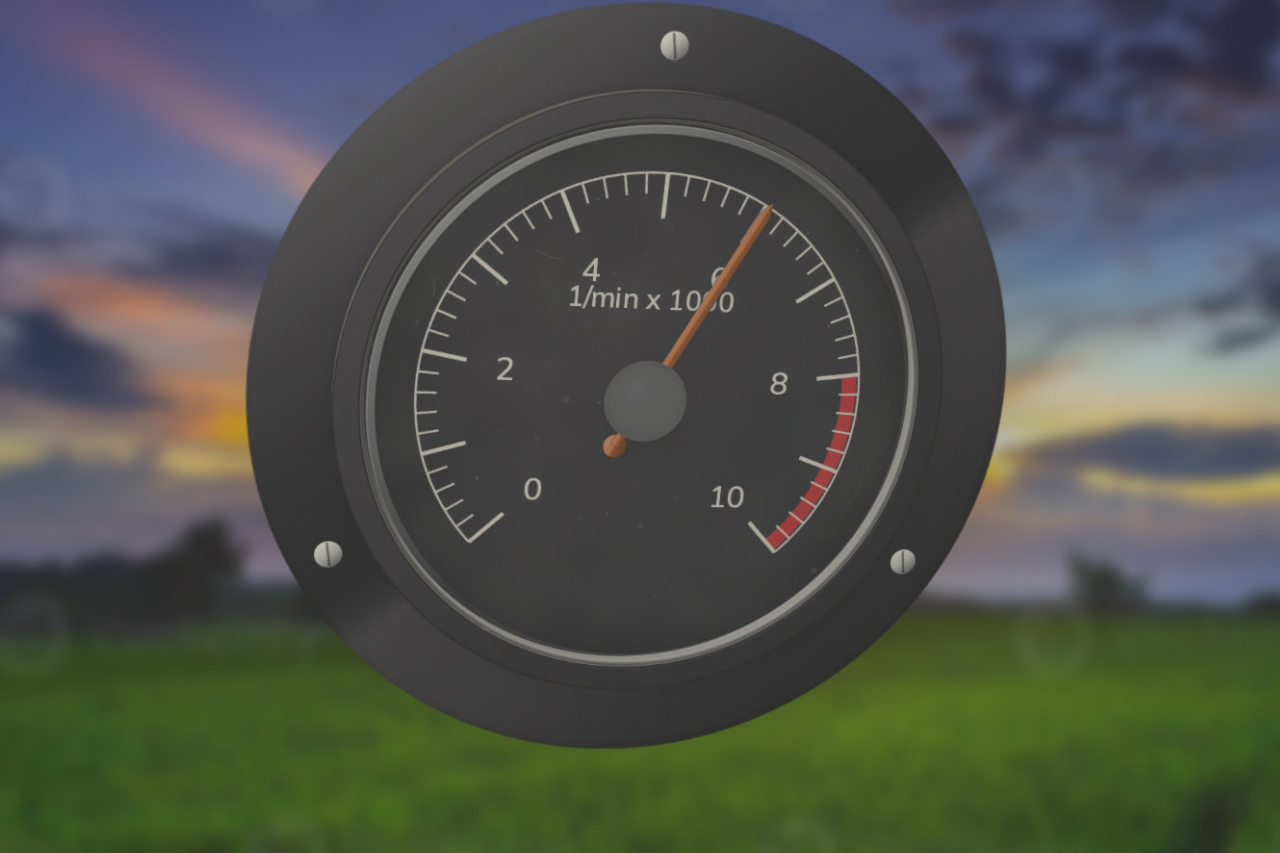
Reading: 6000 rpm
